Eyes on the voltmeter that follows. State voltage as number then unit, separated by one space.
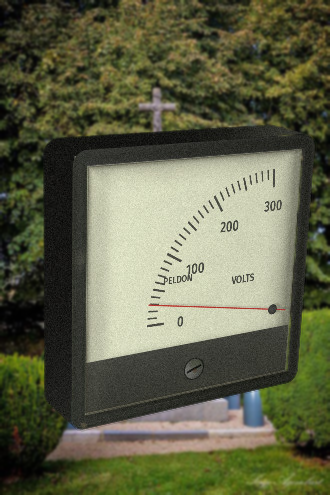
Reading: 30 V
